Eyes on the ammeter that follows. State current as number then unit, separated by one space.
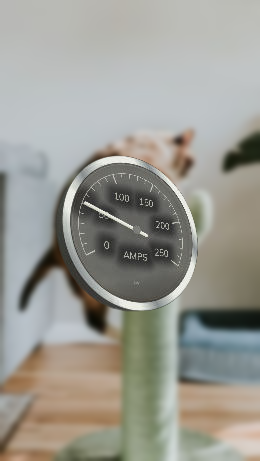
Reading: 50 A
